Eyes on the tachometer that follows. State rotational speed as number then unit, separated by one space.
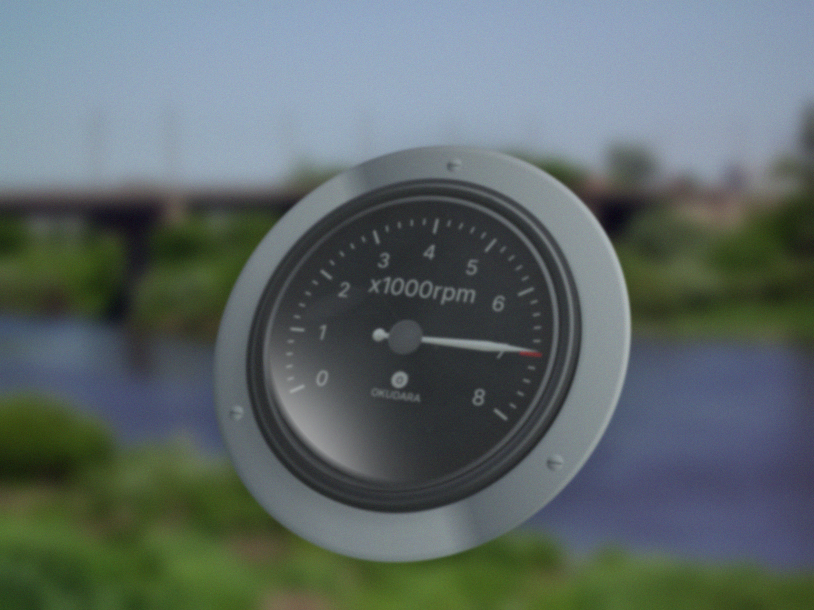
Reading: 7000 rpm
